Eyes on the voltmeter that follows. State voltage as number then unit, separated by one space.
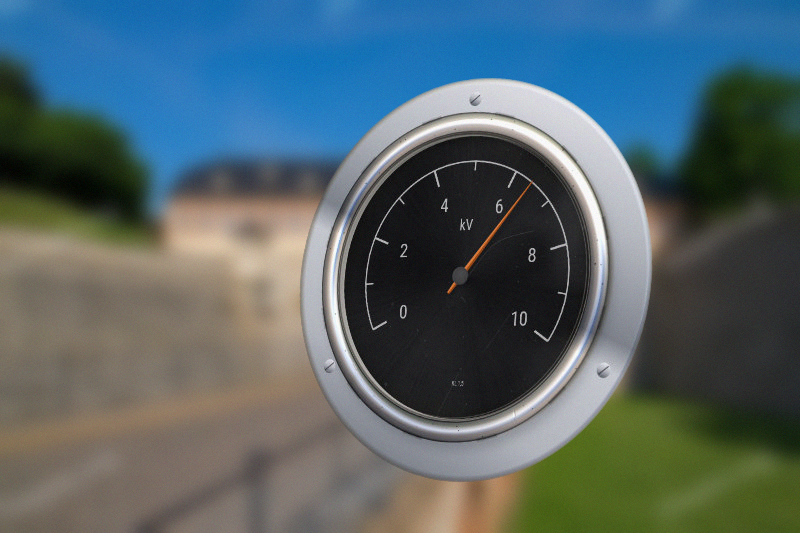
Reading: 6.5 kV
